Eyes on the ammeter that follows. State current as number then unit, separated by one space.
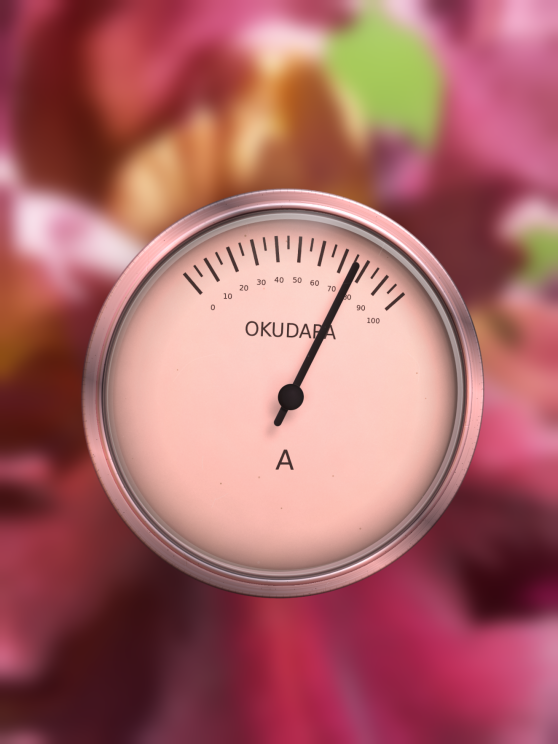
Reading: 75 A
